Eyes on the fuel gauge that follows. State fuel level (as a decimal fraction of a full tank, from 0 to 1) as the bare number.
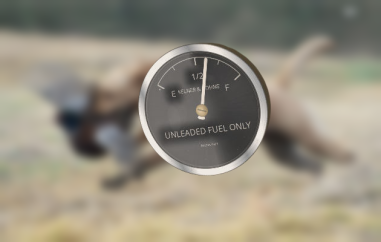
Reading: 0.625
